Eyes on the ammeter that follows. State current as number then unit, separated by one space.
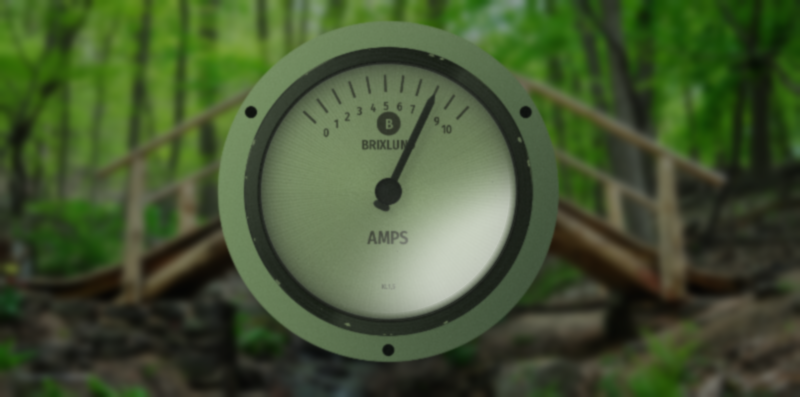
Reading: 8 A
